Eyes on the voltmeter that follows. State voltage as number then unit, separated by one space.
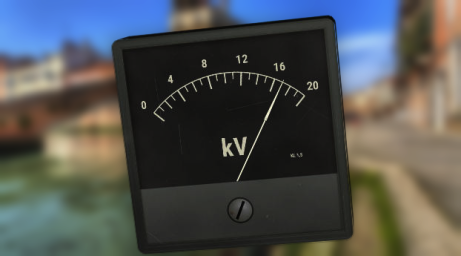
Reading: 17 kV
